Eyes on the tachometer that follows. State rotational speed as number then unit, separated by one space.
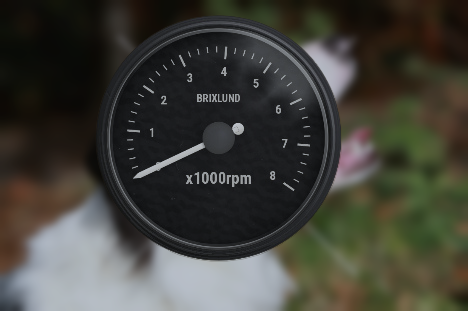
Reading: 0 rpm
